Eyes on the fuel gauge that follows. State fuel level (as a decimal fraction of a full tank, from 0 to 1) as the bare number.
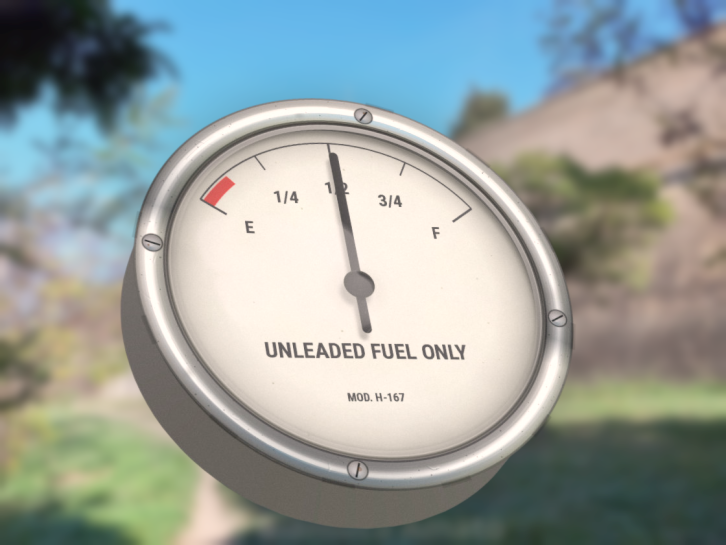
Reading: 0.5
